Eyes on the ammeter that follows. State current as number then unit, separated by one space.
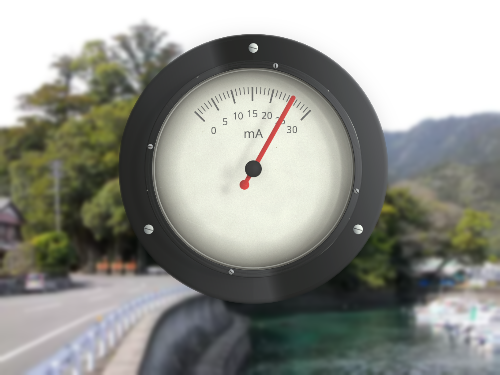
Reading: 25 mA
